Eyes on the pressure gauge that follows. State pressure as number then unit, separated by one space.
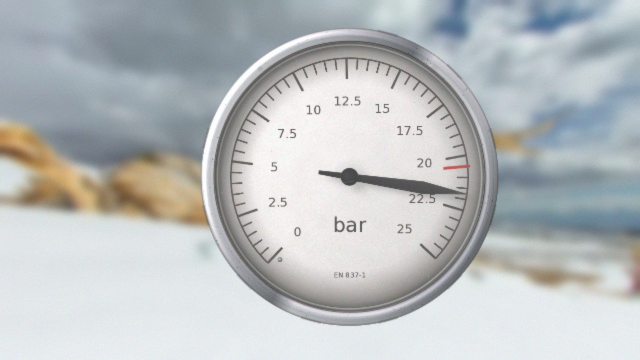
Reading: 21.75 bar
